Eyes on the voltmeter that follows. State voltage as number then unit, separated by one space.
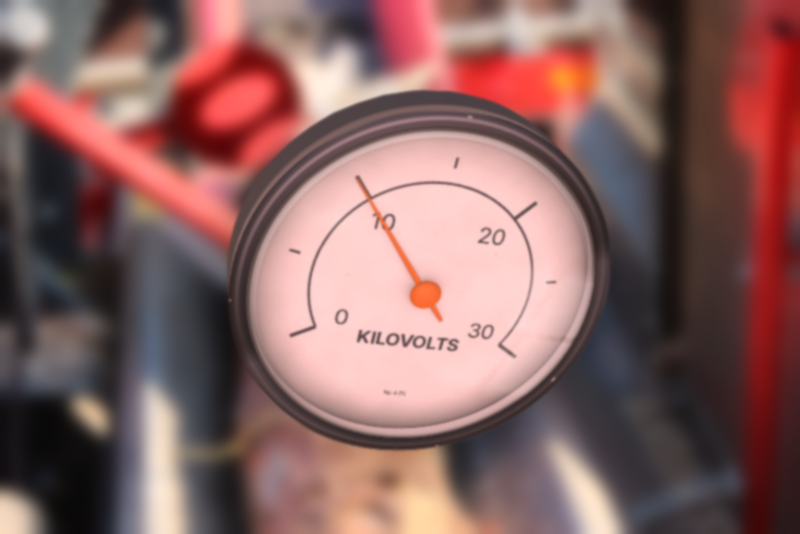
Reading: 10 kV
